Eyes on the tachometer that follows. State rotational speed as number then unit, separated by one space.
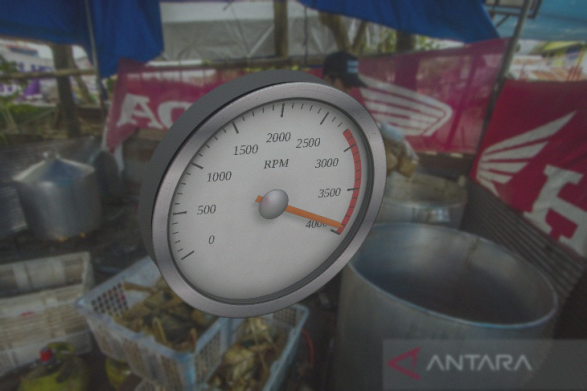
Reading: 3900 rpm
